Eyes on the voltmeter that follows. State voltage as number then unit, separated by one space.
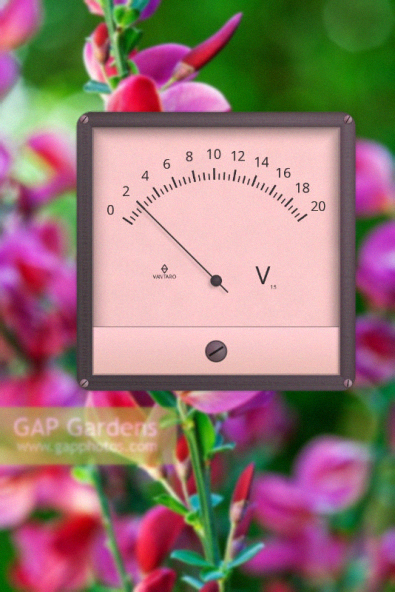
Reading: 2 V
